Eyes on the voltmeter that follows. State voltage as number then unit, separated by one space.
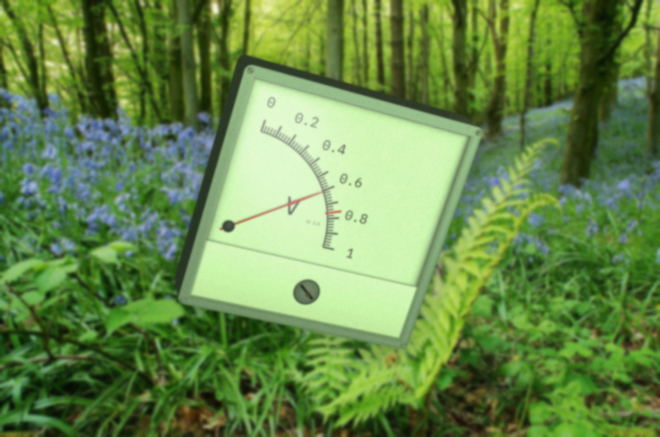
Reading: 0.6 V
